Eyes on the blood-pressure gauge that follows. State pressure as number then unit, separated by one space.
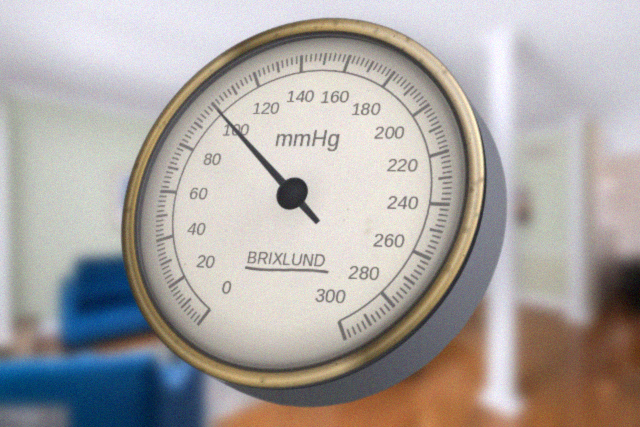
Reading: 100 mmHg
